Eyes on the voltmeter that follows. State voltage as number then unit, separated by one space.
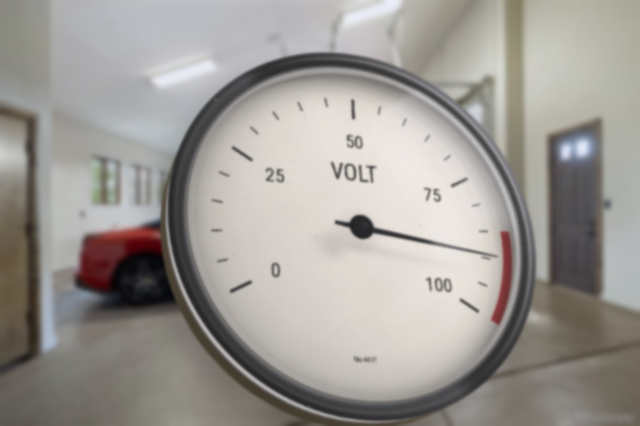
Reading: 90 V
